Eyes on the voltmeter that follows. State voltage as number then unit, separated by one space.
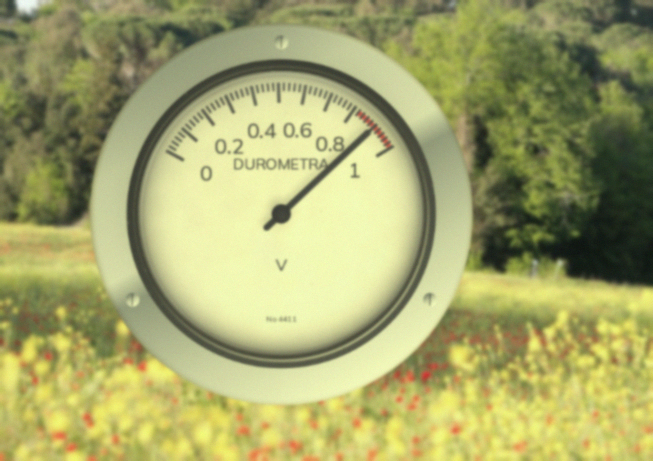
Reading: 0.9 V
